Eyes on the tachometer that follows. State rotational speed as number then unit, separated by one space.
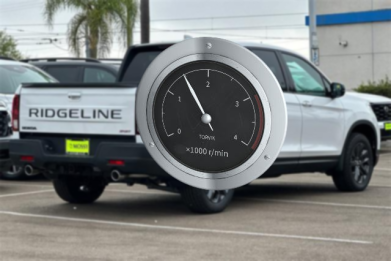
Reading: 1500 rpm
